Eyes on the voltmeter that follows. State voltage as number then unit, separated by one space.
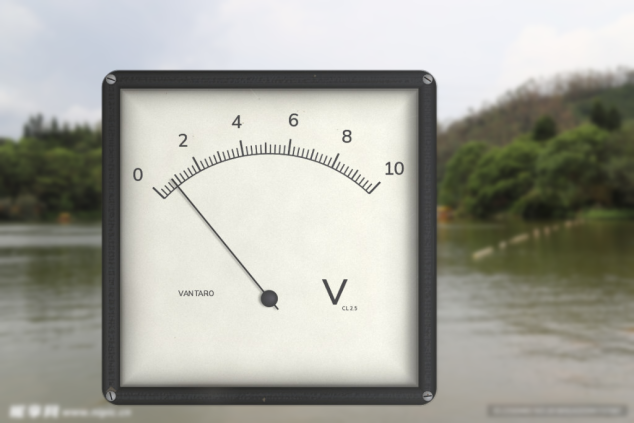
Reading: 0.8 V
